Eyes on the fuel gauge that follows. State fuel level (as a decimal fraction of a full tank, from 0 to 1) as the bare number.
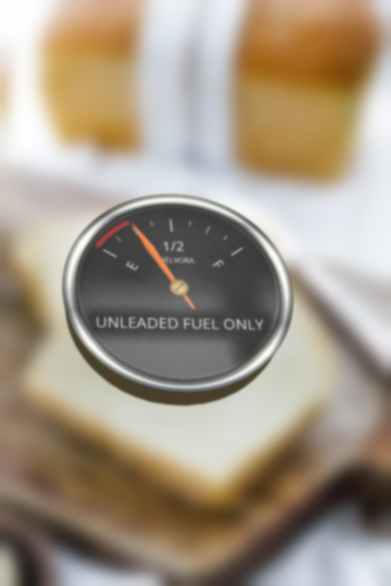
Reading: 0.25
